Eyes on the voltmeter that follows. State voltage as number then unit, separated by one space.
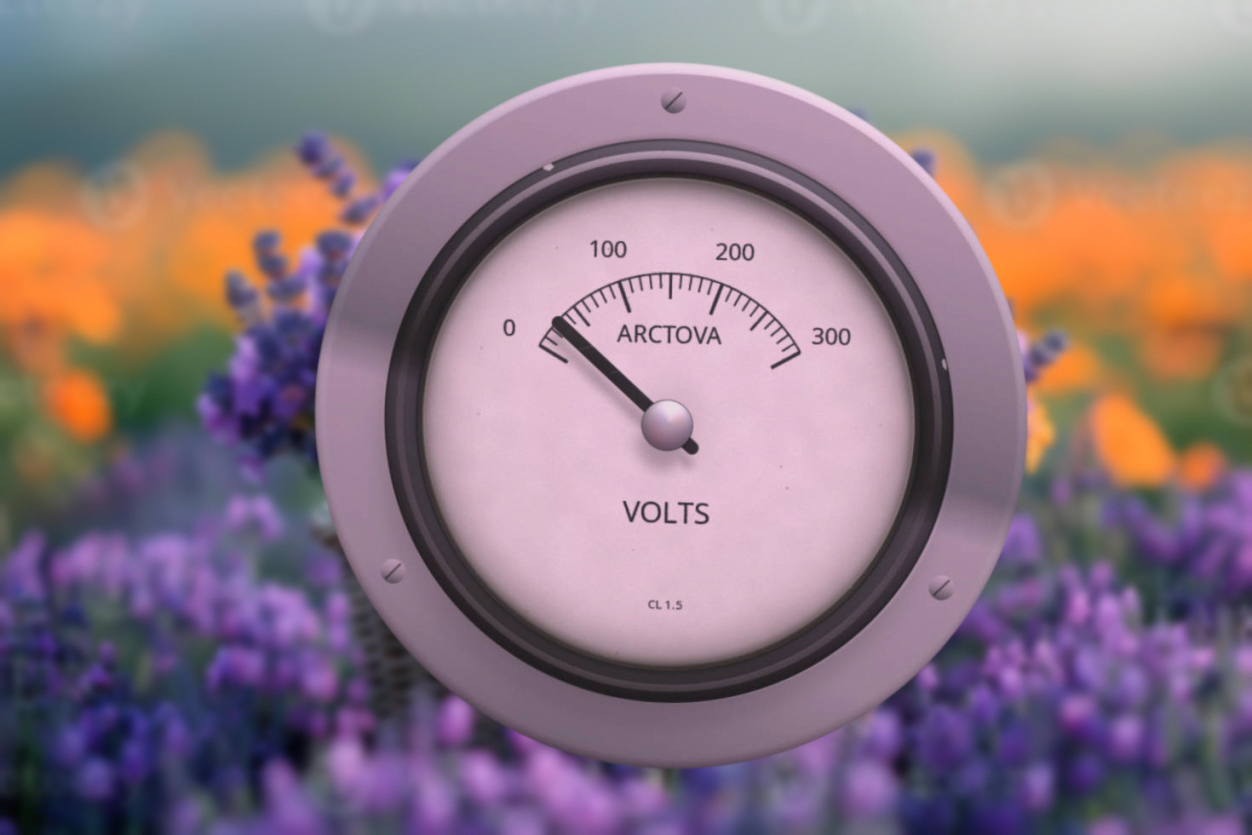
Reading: 30 V
